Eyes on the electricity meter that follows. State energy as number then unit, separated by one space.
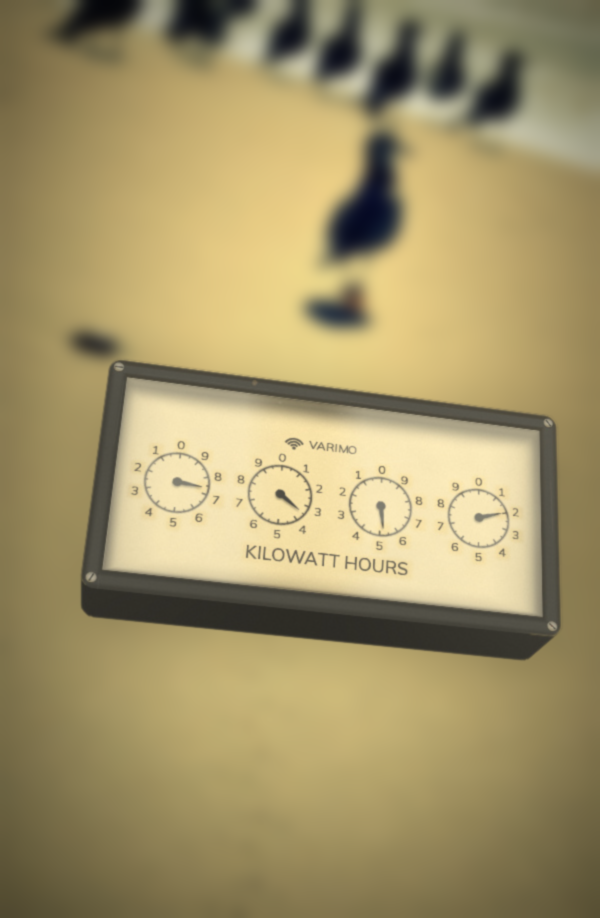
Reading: 7352 kWh
